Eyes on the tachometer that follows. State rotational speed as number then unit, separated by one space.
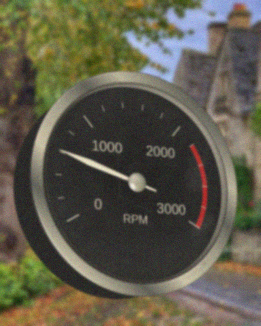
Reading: 600 rpm
